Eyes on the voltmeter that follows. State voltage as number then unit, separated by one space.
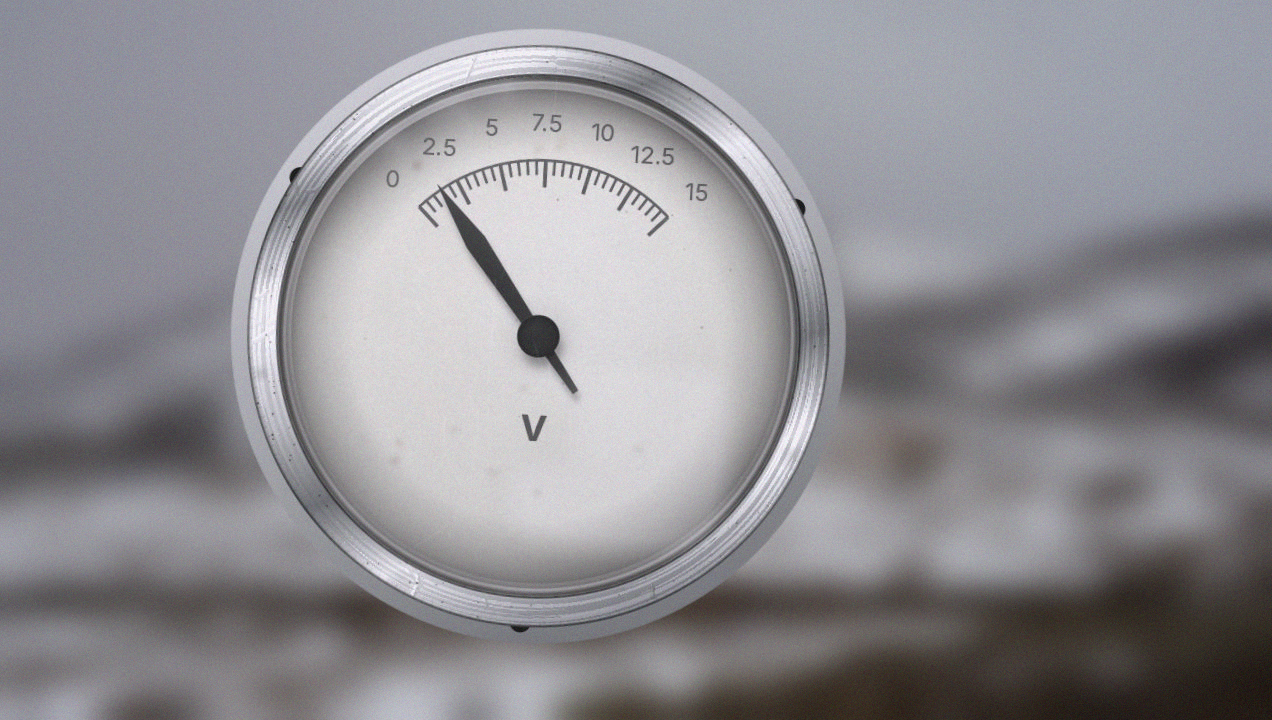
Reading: 1.5 V
